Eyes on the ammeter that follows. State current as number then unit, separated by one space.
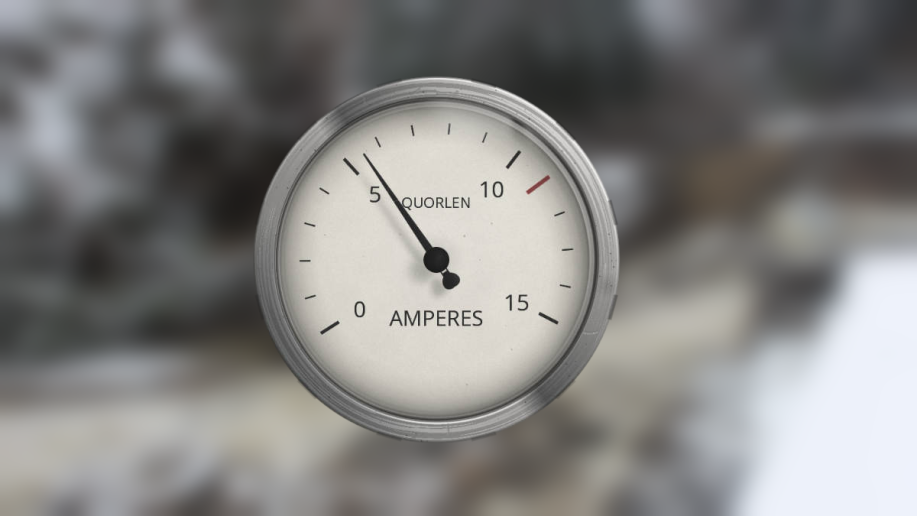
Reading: 5.5 A
